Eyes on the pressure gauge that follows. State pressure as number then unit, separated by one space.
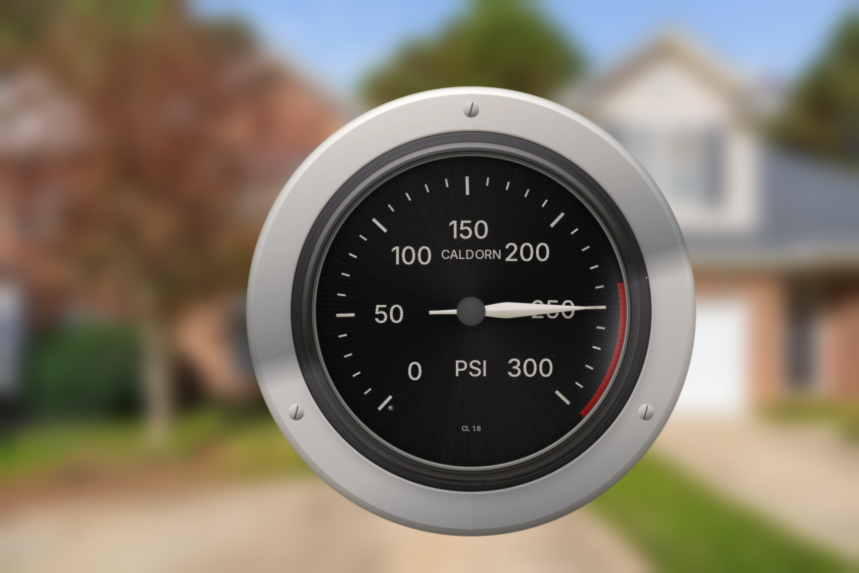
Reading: 250 psi
